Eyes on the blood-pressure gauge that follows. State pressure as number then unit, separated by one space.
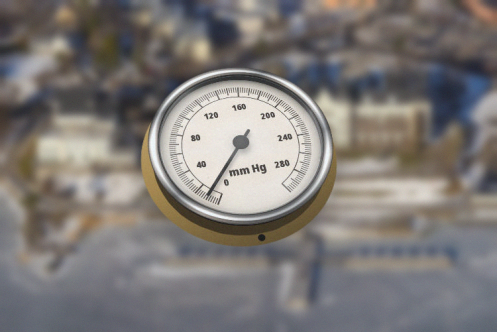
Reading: 10 mmHg
